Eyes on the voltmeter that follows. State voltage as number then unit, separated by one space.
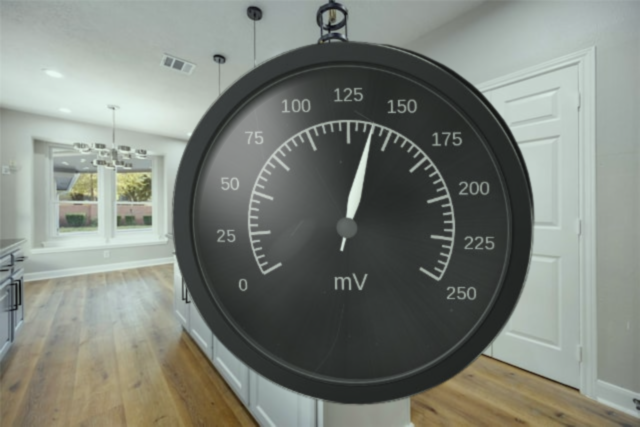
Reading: 140 mV
